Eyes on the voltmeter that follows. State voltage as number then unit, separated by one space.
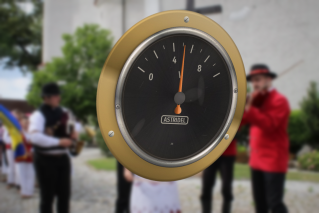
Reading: 5 V
